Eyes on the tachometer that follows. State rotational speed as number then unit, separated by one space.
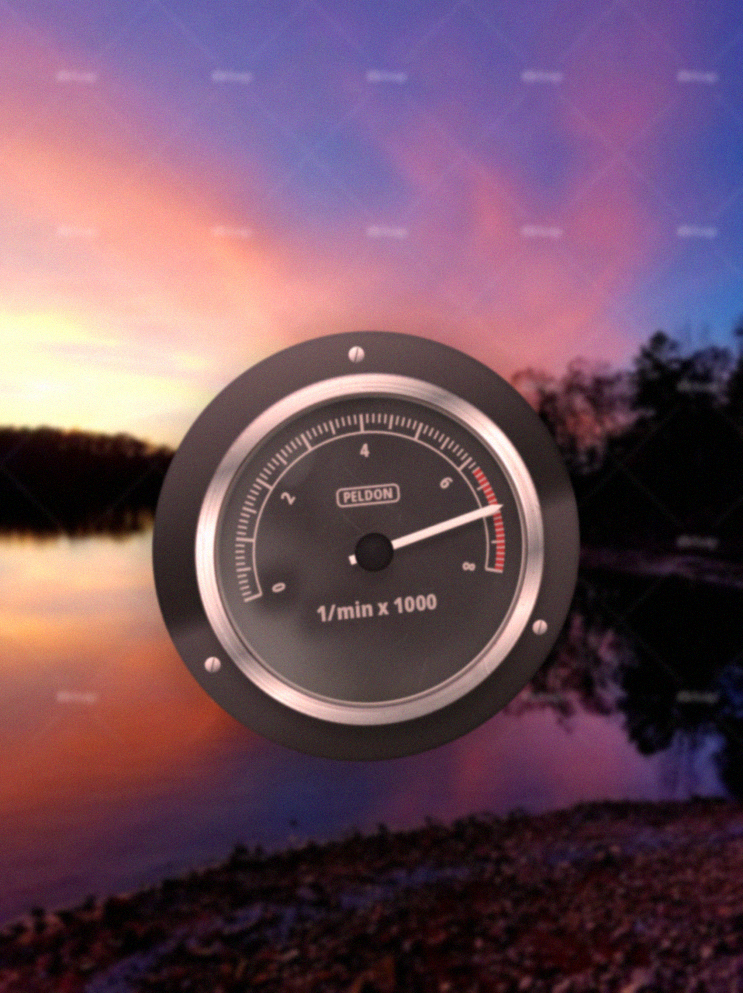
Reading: 6900 rpm
